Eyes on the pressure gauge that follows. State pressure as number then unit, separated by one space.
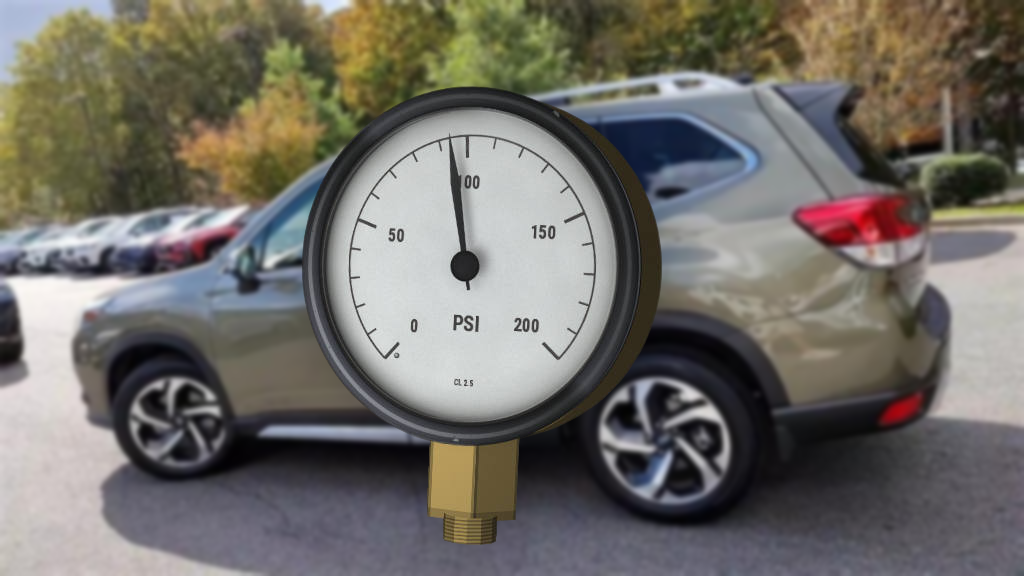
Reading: 95 psi
